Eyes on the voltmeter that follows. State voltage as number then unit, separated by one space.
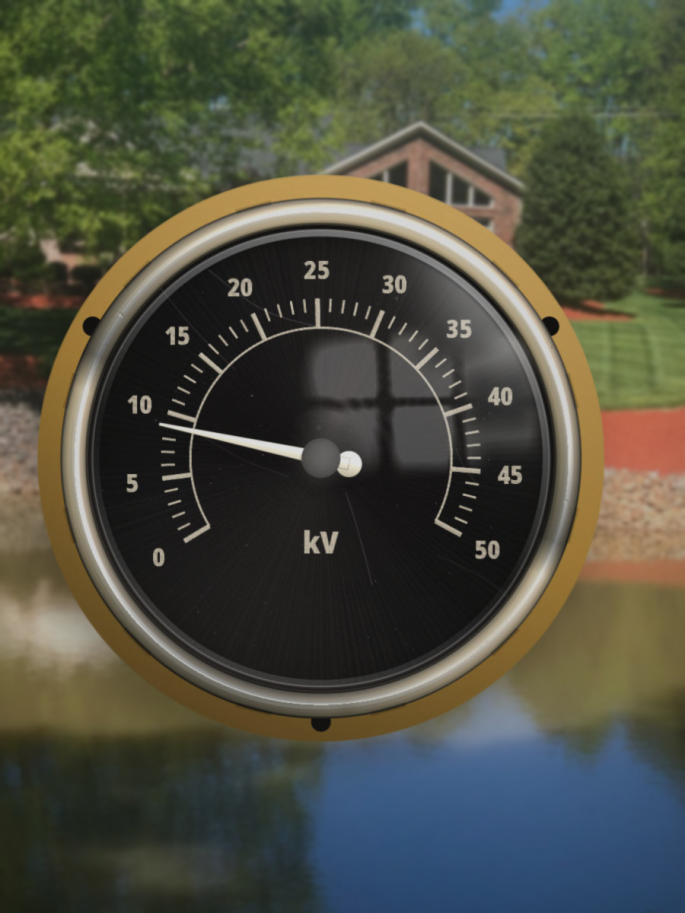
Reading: 9 kV
